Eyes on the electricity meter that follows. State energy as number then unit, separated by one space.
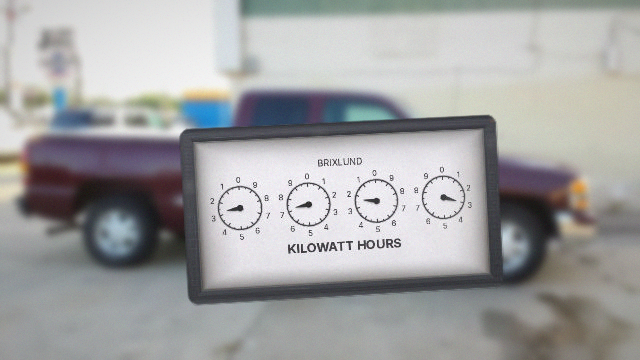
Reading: 2723 kWh
